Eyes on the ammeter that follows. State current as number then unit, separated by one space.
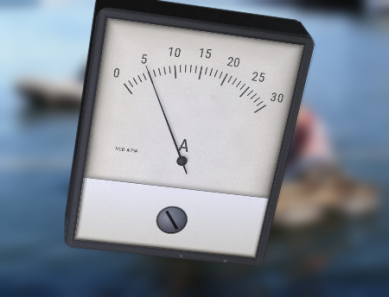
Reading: 5 A
